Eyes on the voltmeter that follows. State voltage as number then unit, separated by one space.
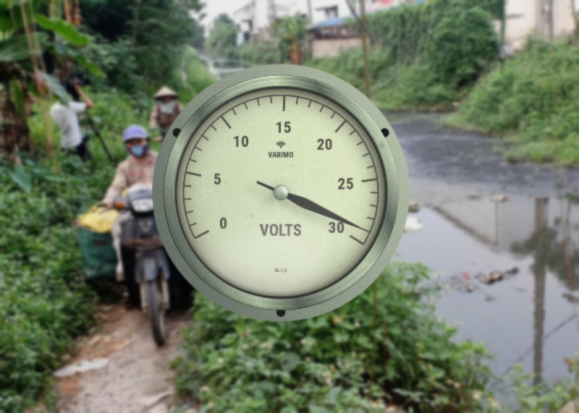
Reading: 29 V
